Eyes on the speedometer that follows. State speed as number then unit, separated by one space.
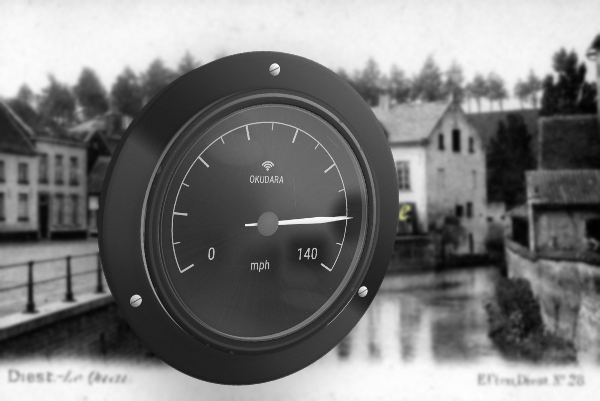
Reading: 120 mph
